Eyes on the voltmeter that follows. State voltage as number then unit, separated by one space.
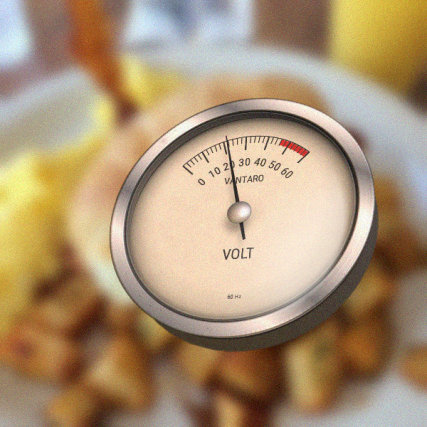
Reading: 22 V
